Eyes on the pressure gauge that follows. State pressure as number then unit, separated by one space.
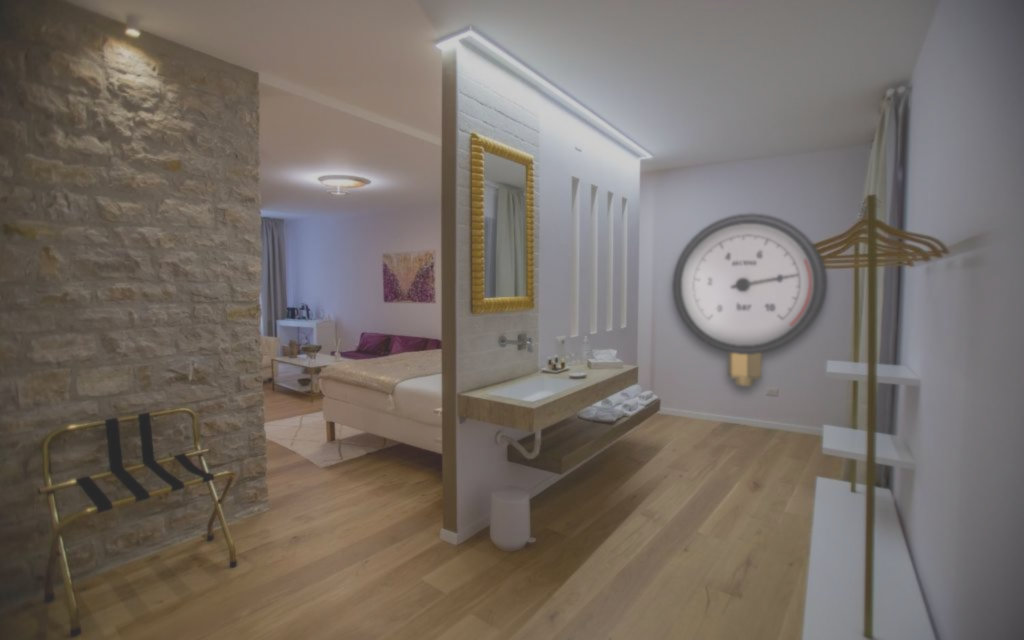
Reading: 8 bar
